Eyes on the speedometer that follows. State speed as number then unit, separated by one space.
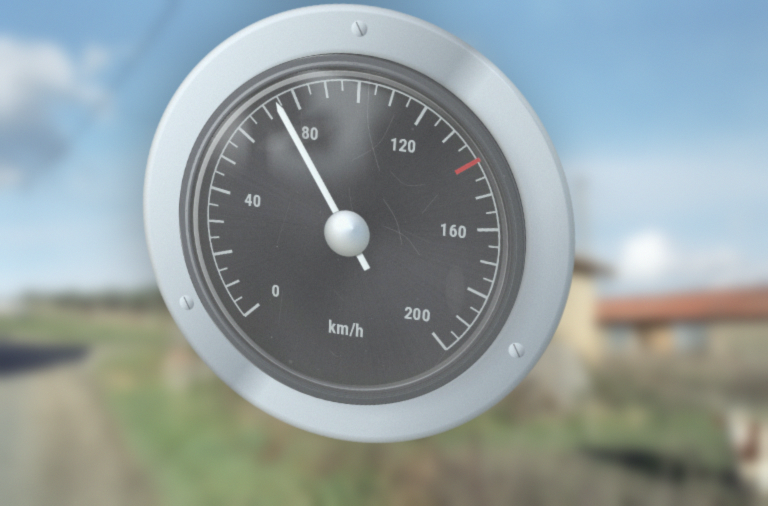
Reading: 75 km/h
